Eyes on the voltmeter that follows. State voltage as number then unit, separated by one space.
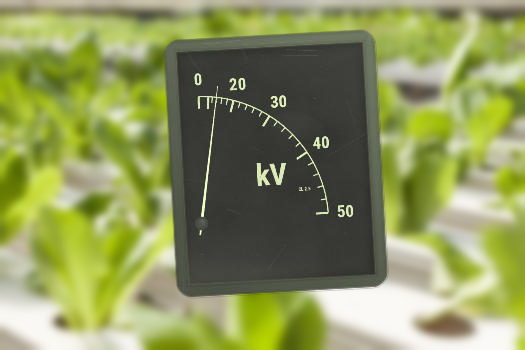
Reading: 14 kV
